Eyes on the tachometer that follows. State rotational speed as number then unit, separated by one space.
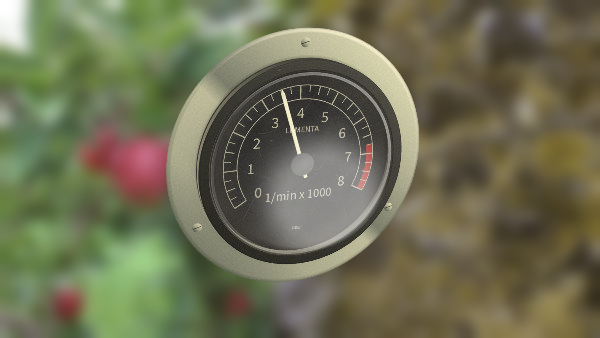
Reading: 3500 rpm
